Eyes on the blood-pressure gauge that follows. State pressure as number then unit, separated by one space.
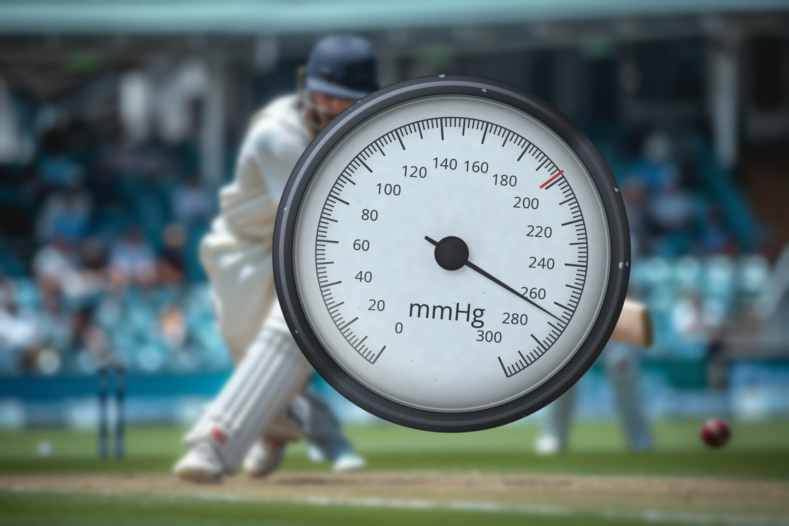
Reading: 266 mmHg
